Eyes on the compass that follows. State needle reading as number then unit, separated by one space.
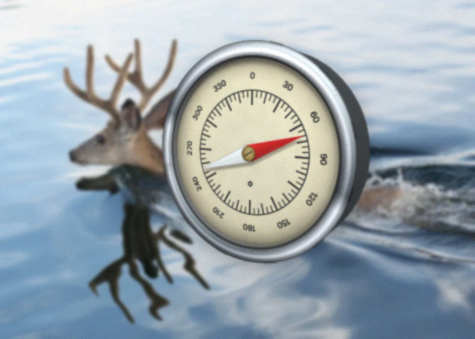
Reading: 70 °
